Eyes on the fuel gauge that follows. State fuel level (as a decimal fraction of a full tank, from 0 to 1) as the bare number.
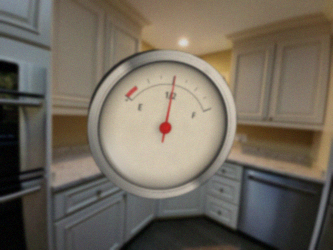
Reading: 0.5
